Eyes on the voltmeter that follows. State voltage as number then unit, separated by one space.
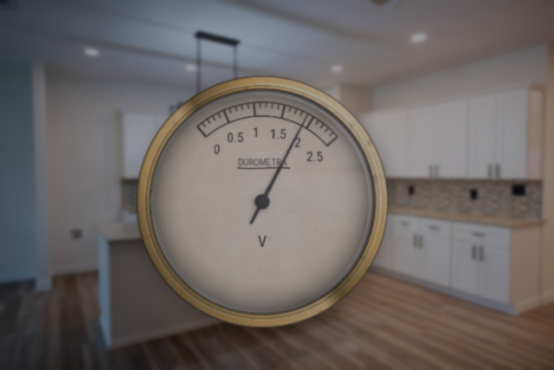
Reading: 1.9 V
